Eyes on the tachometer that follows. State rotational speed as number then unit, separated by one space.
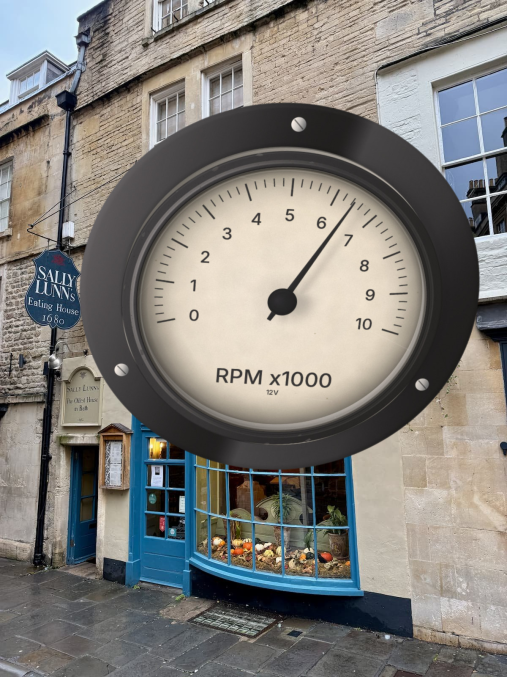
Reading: 6400 rpm
